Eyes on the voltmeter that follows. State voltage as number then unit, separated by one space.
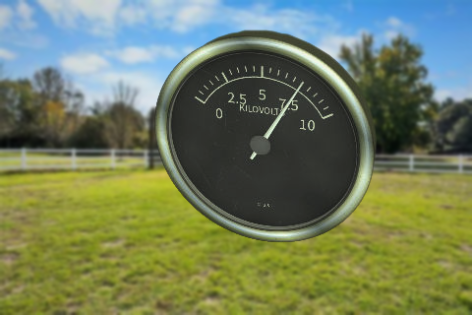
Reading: 7.5 kV
